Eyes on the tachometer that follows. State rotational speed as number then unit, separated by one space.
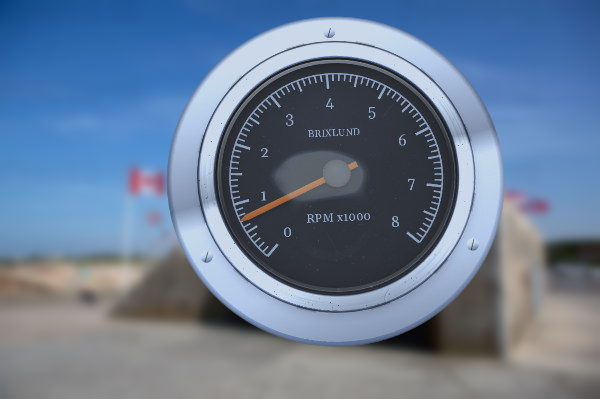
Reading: 700 rpm
